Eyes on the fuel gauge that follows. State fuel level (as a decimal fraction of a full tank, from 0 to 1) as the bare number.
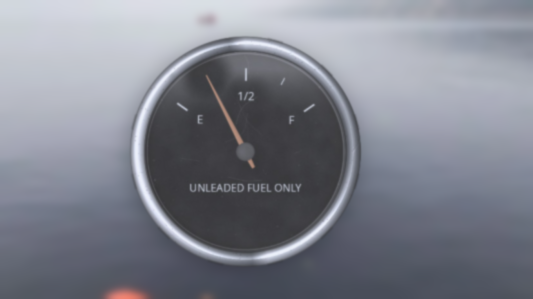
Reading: 0.25
